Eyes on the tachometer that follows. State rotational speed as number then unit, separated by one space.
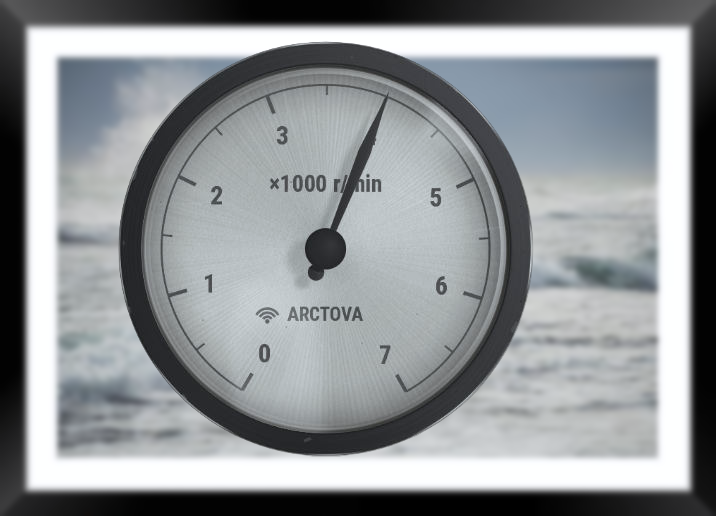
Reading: 4000 rpm
